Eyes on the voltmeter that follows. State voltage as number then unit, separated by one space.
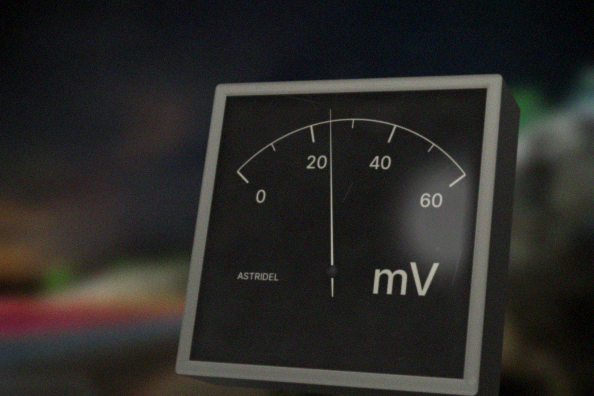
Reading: 25 mV
